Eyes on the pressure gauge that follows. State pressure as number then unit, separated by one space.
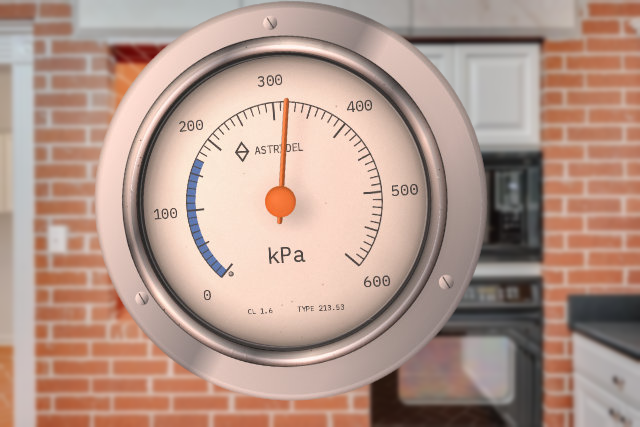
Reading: 320 kPa
